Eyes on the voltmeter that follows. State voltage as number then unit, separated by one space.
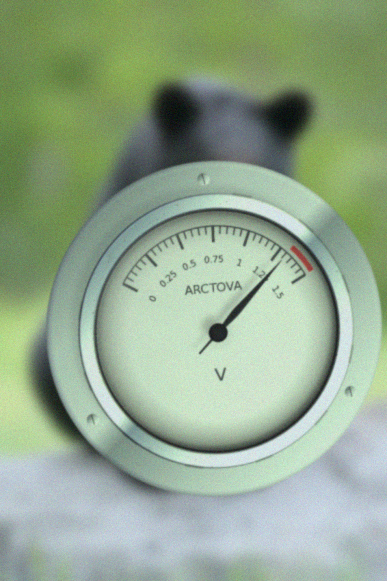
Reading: 1.3 V
